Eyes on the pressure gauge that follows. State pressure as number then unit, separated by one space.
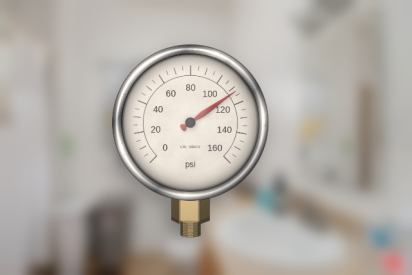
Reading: 112.5 psi
